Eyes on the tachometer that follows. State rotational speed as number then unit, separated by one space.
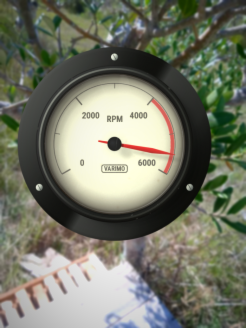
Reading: 5500 rpm
